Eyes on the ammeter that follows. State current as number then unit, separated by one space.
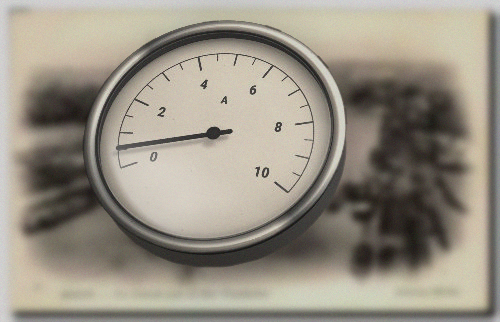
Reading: 0.5 A
